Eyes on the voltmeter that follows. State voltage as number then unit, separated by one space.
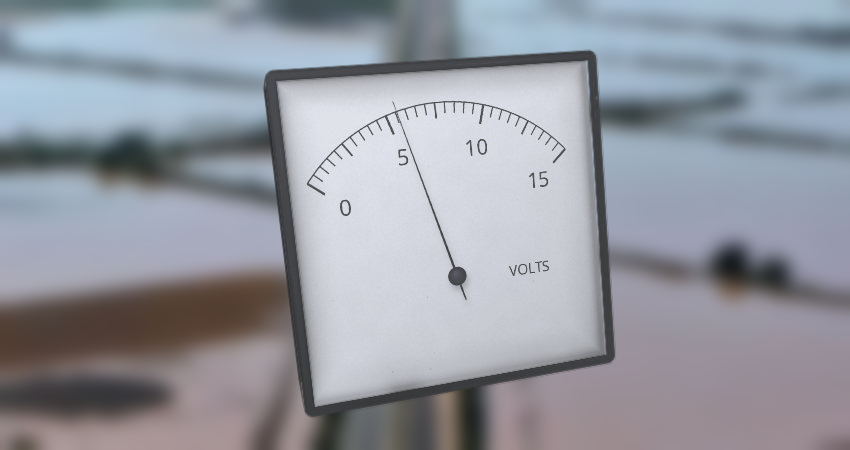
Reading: 5.5 V
